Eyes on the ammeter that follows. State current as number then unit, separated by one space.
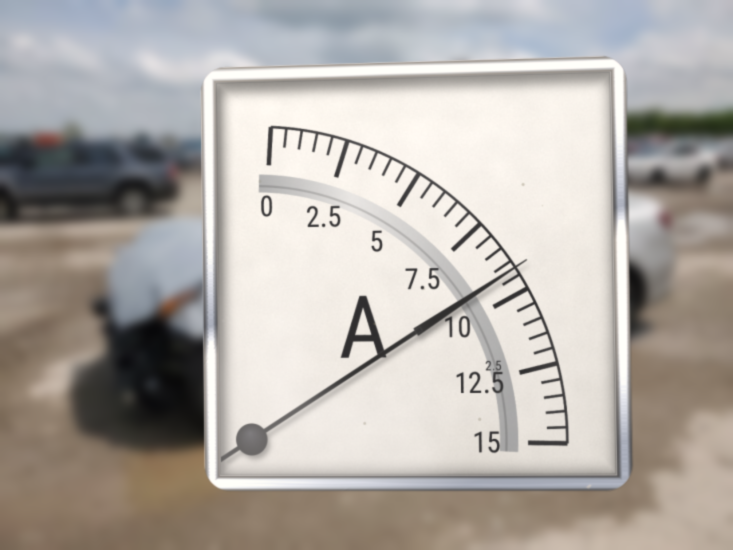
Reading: 9.25 A
